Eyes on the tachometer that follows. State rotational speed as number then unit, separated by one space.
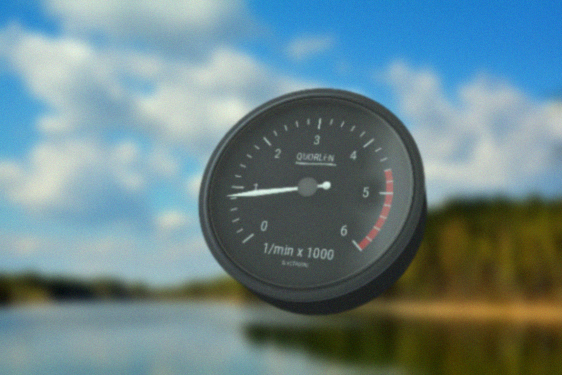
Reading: 800 rpm
